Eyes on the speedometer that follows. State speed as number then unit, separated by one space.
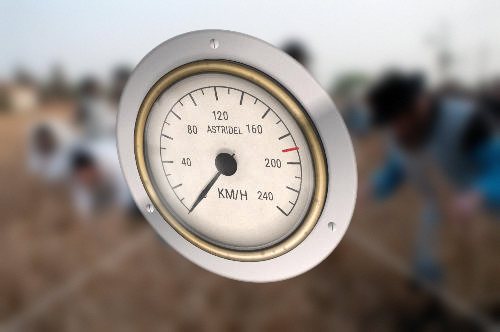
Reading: 0 km/h
